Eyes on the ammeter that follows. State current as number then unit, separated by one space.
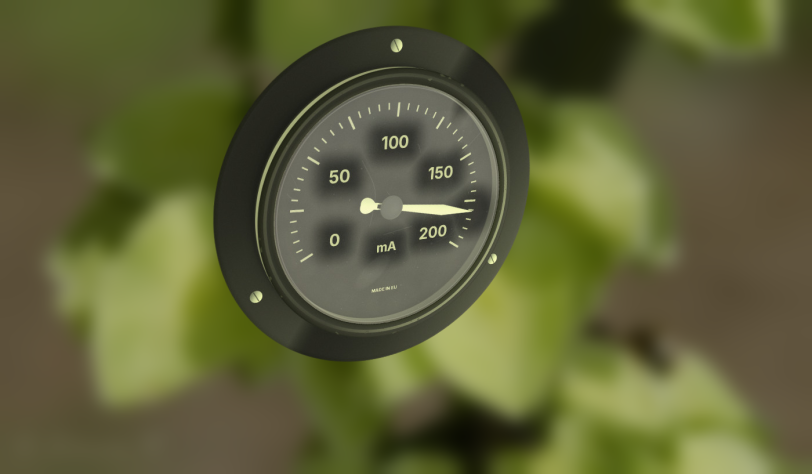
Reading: 180 mA
